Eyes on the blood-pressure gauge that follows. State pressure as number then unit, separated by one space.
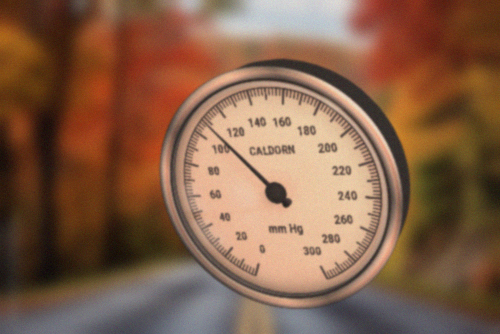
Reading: 110 mmHg
